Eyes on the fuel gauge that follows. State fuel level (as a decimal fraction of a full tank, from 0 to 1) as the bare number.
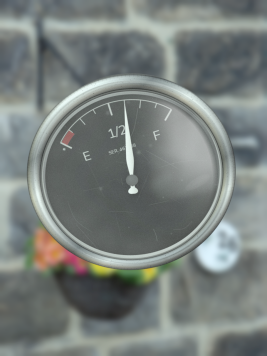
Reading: 0.625
